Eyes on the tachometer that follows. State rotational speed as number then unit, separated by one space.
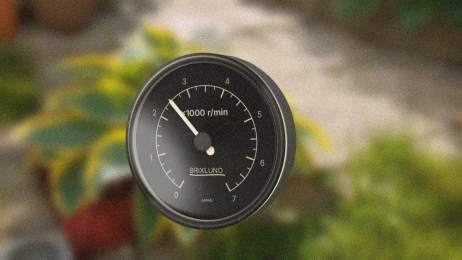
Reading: 2500 rpm
